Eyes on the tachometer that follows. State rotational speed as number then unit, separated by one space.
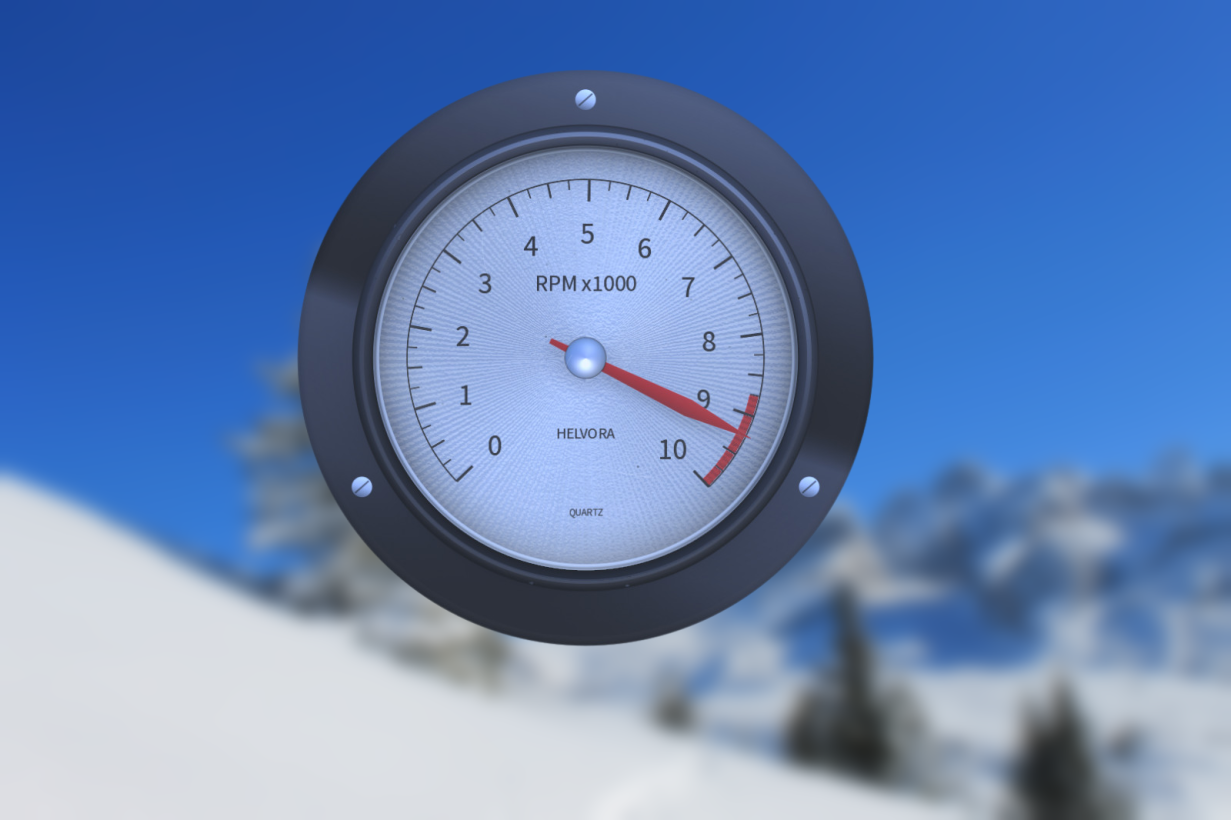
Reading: 9250 rpm
